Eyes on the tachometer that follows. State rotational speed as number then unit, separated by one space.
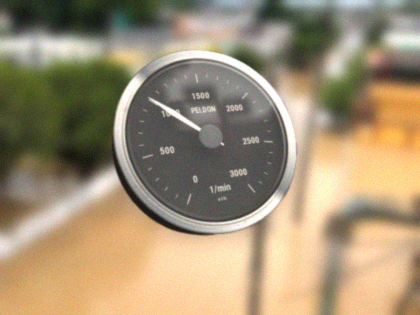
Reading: 1000 rpm
